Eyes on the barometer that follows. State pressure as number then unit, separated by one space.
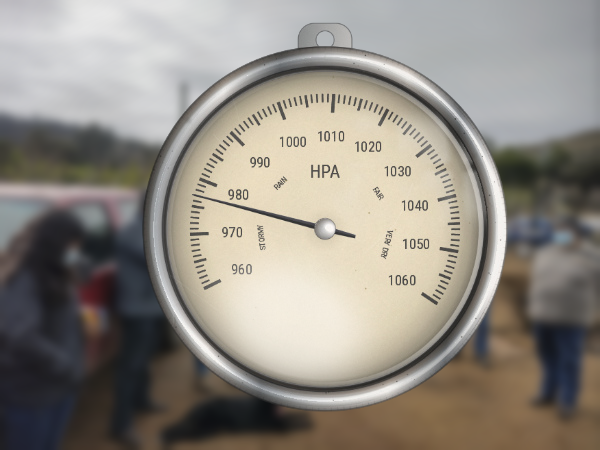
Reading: 977 hPa
